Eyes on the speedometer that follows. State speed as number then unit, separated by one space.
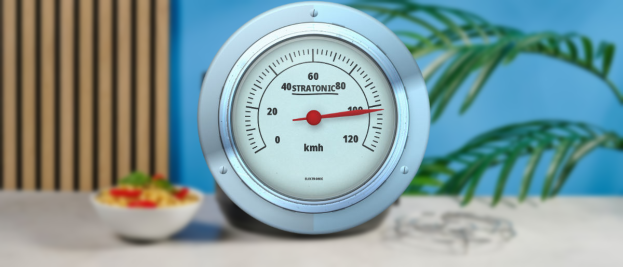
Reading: 102 km/h
